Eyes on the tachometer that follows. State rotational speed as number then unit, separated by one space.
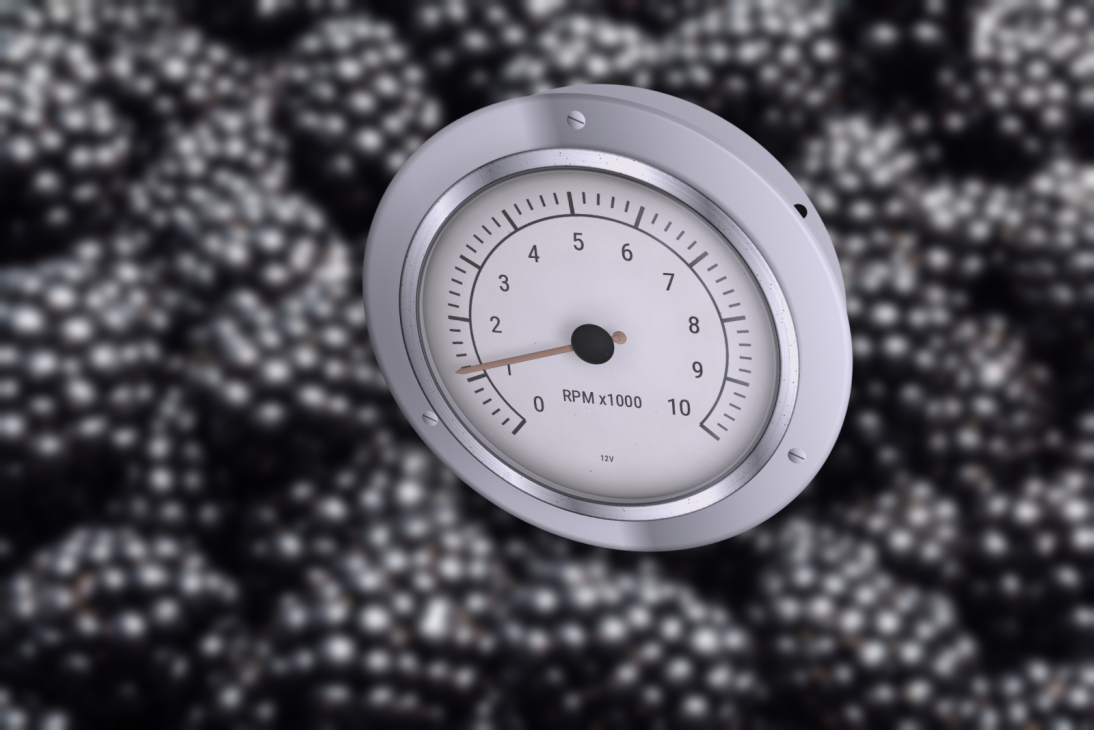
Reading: 1200 rpm
